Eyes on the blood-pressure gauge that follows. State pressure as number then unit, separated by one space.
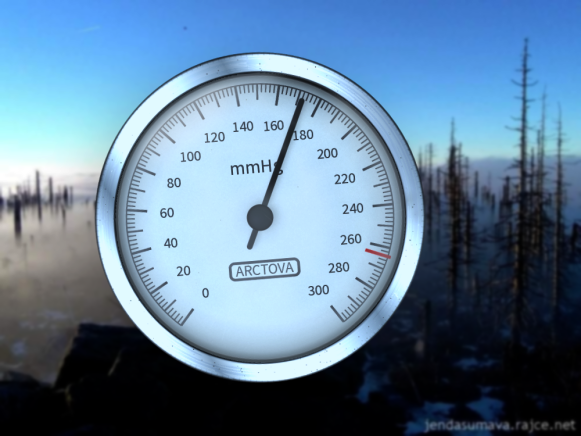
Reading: 172 mmHg
